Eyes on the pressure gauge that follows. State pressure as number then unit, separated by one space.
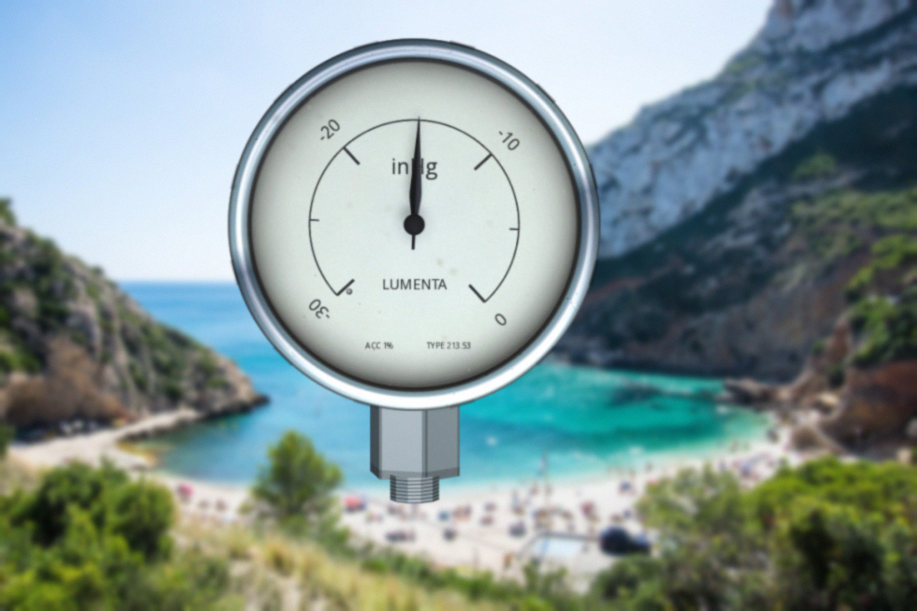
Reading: -15 inHg
